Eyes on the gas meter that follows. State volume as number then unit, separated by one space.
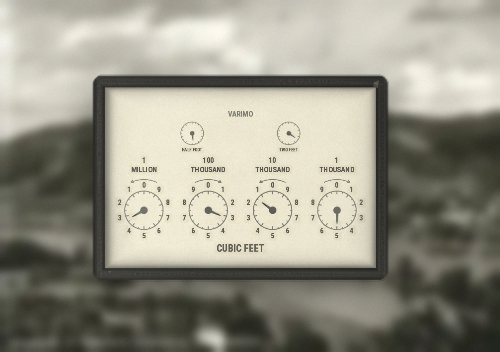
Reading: 331500 ft³
